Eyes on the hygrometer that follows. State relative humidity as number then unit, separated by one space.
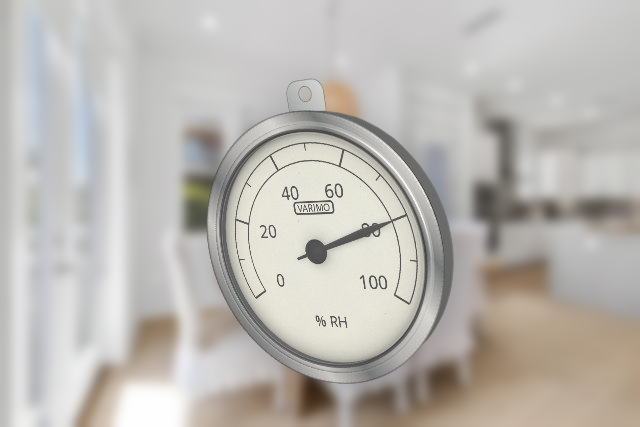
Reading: 80 %
